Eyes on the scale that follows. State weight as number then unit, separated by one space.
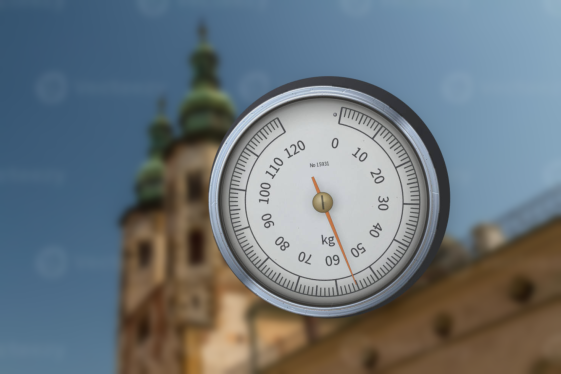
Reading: 55 kg
